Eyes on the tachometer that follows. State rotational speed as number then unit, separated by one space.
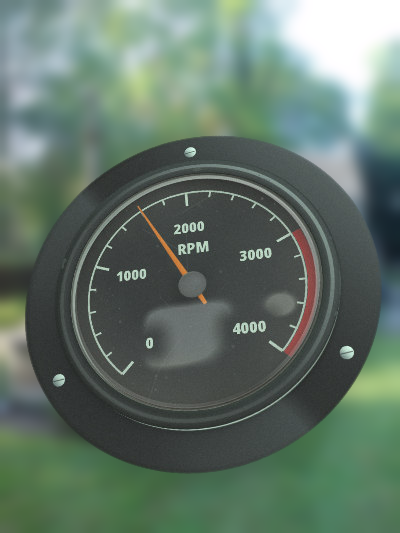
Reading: 1600 rpm
